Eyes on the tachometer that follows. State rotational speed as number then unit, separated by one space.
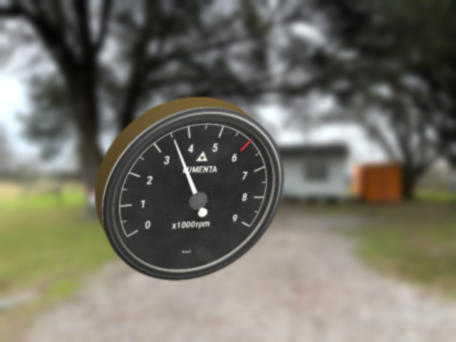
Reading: 3500 rpm
